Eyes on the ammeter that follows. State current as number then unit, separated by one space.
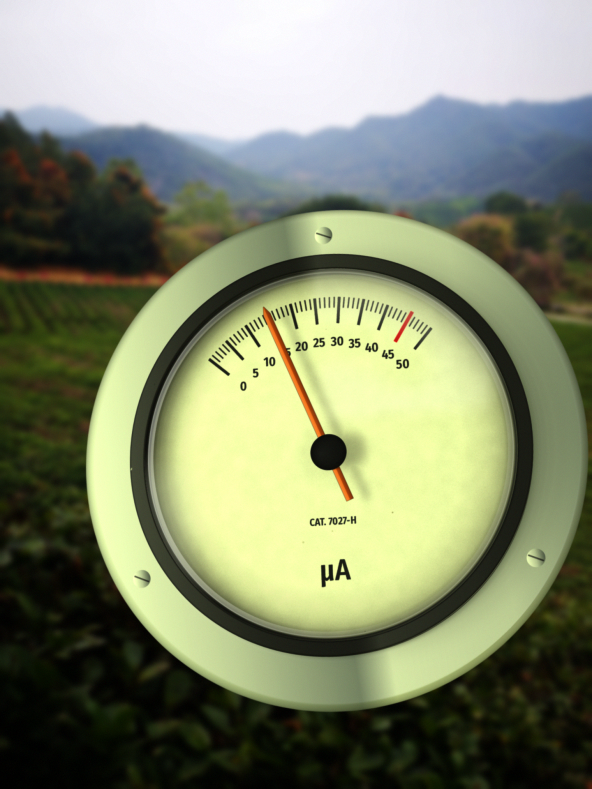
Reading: 15 µA
